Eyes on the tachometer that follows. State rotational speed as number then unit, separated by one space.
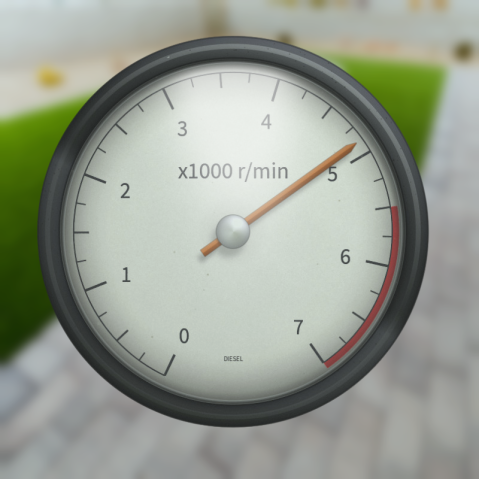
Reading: 4875 rpm
